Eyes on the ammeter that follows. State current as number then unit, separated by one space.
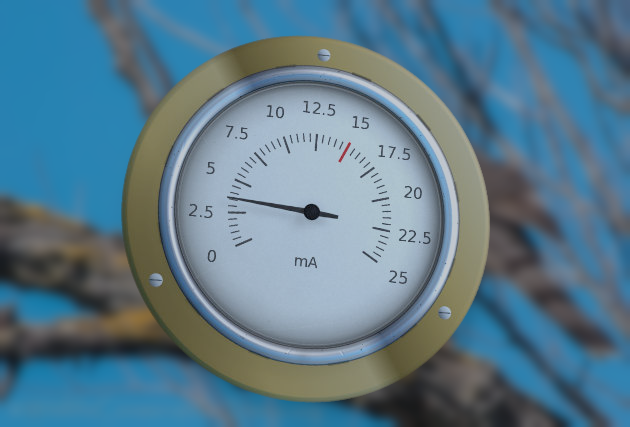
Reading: 3.5 mA
